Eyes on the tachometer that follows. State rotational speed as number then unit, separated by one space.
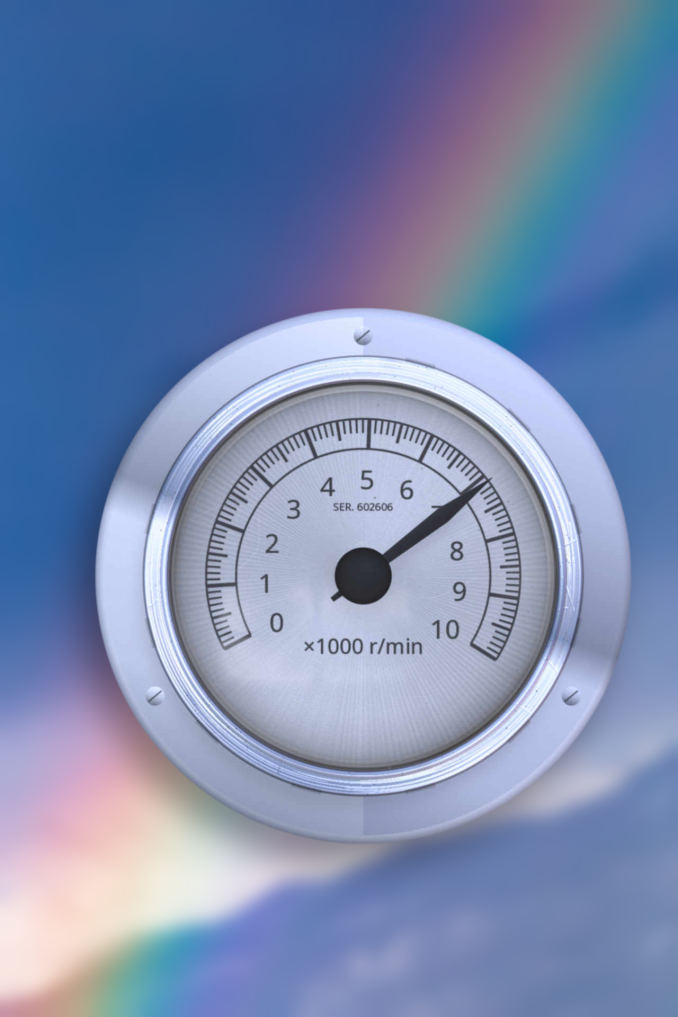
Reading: 7100 rpm
